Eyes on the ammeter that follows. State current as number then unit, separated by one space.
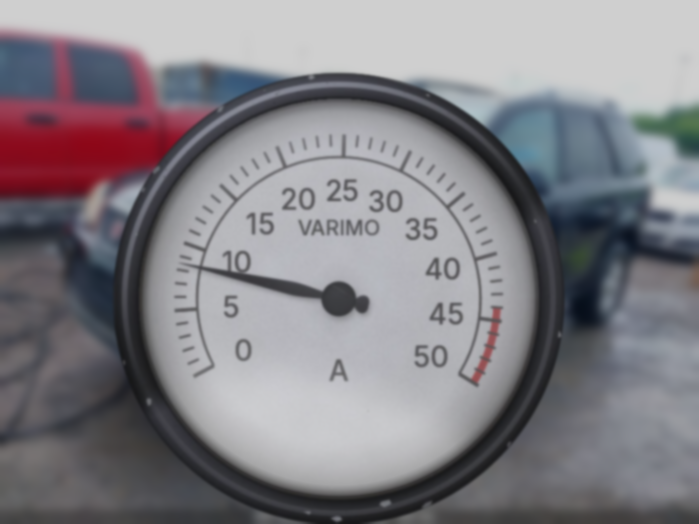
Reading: 8.5 A
